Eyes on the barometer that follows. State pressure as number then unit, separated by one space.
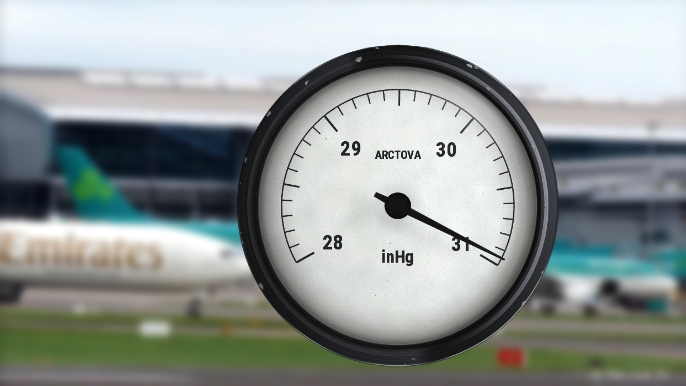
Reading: 30.95 inHg
